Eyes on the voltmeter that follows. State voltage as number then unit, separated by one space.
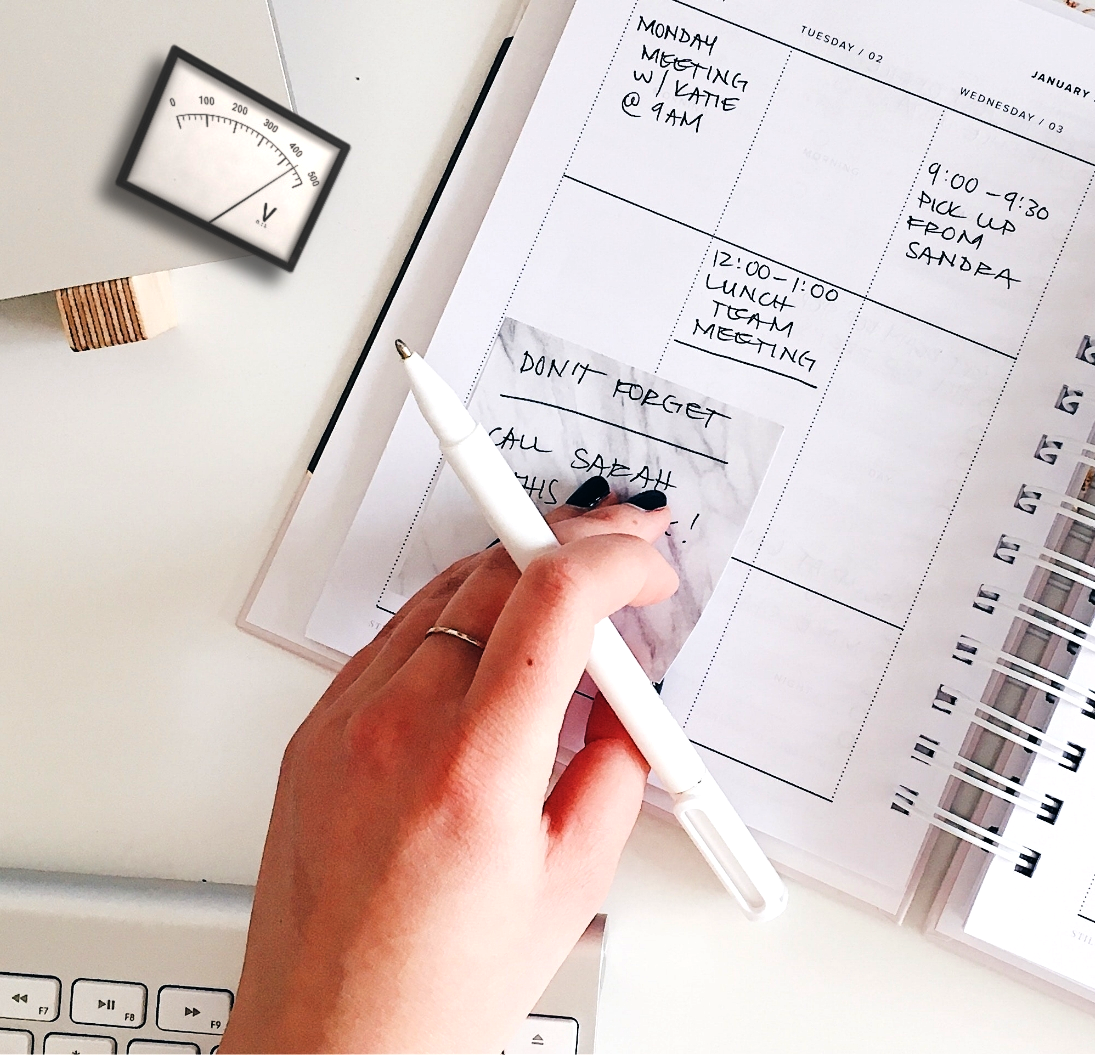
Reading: 440 V
